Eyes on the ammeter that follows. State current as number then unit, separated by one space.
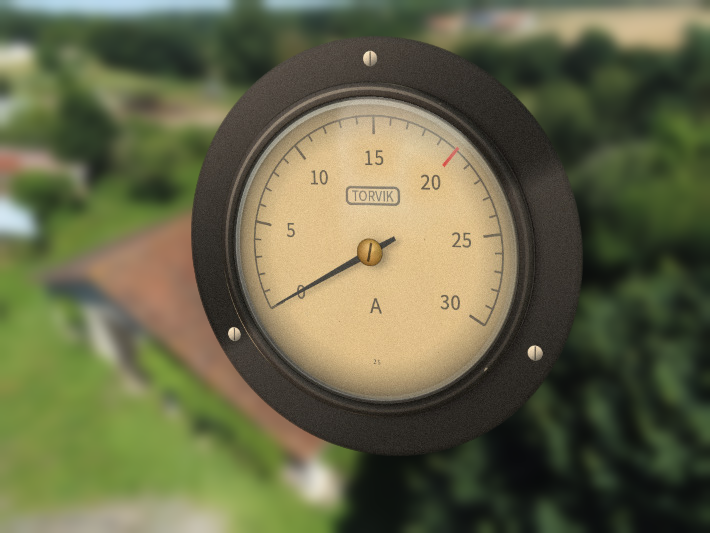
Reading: 0 A
